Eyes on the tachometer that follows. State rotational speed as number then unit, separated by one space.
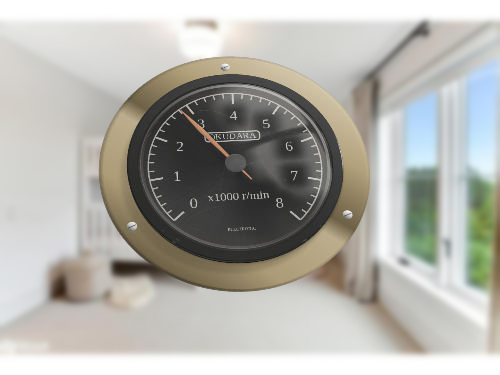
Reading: 2800 rpm
